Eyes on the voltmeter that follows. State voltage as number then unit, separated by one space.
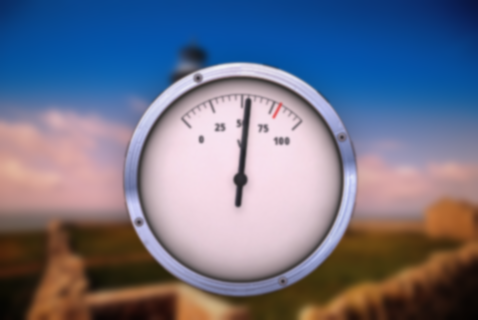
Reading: 55 V
